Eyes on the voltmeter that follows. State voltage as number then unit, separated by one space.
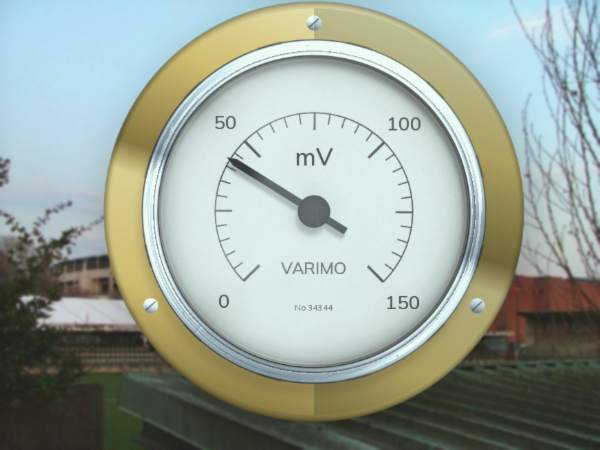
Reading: 42.5 mV
